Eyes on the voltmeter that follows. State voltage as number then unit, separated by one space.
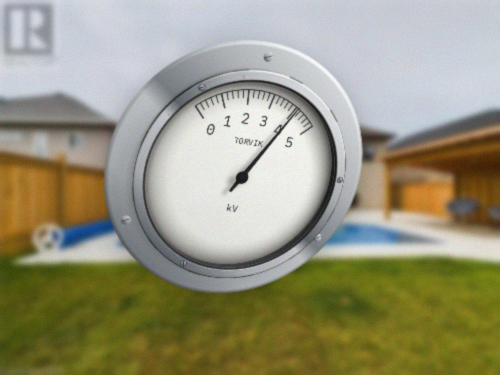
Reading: 4 kV
